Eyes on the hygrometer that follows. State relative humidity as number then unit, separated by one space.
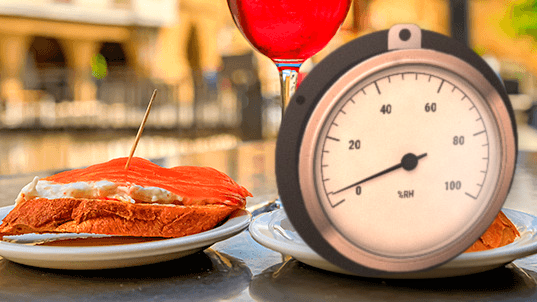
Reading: 4 %
